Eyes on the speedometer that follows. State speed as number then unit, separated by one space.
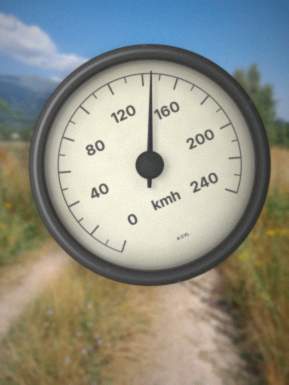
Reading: 145 km/h
